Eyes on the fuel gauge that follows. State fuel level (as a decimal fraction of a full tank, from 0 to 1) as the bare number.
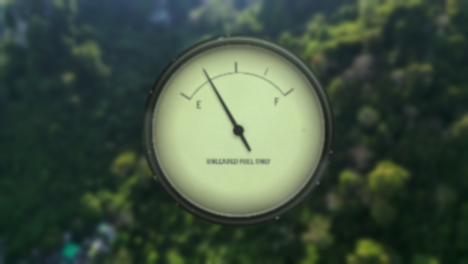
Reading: 0.25
